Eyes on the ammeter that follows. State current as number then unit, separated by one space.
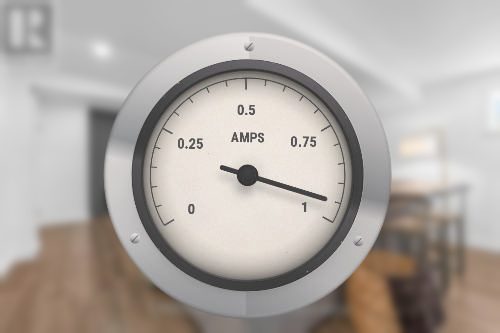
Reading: 0.95 A
